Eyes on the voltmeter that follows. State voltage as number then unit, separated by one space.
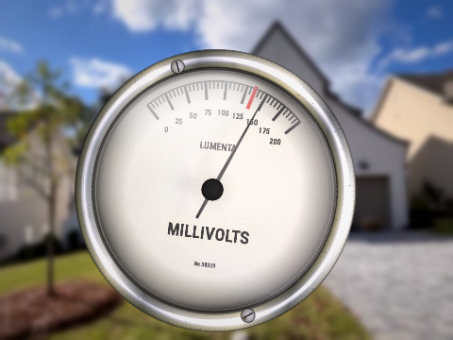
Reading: 150 mV
